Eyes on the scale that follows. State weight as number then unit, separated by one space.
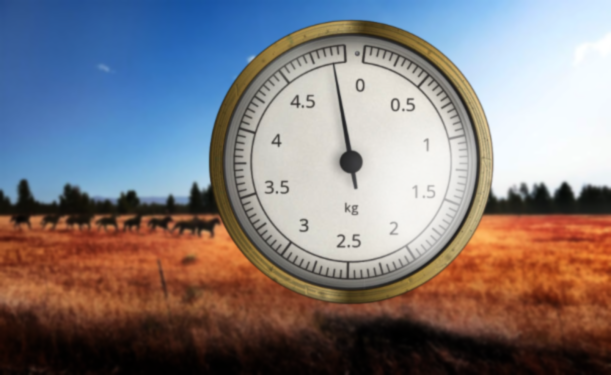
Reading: 4.9 kg
